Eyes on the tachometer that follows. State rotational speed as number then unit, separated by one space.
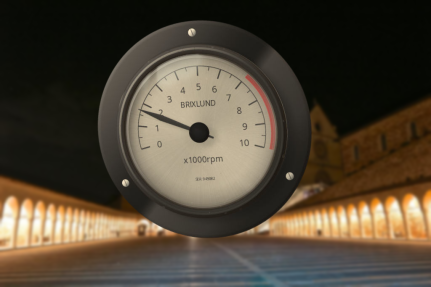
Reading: 1750 rpm
